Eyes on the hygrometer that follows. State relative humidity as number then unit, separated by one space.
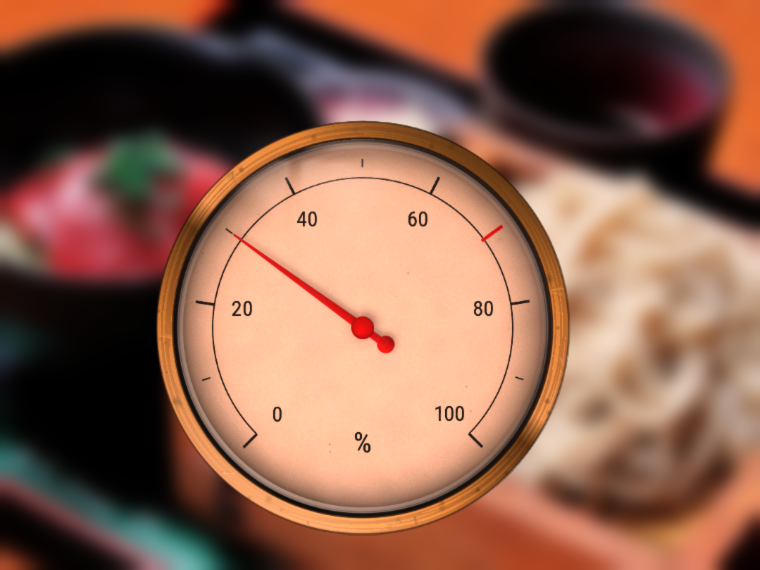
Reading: 30 %
